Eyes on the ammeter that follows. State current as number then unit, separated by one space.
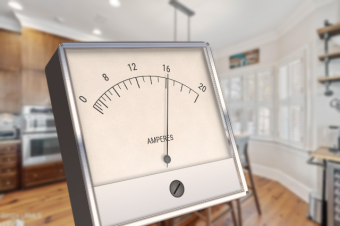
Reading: 16 A
